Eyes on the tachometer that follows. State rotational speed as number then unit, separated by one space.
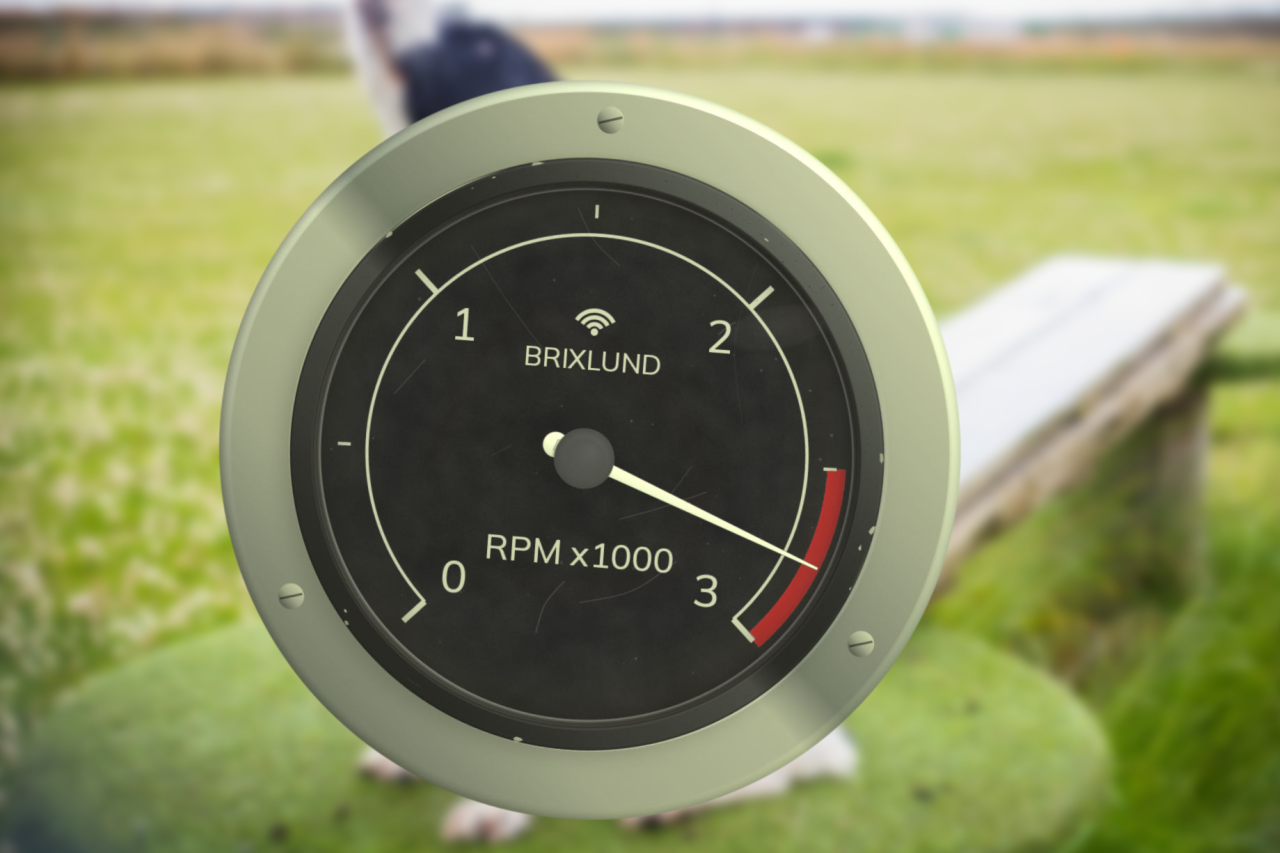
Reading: 2750 rpm
